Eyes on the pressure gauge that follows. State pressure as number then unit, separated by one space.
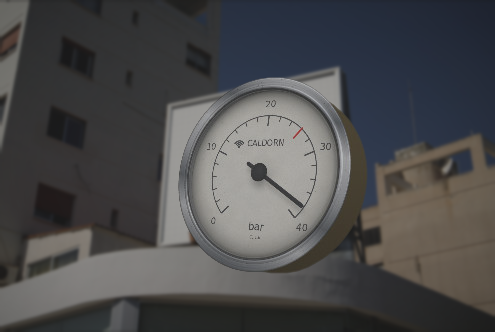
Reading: 38 bar
